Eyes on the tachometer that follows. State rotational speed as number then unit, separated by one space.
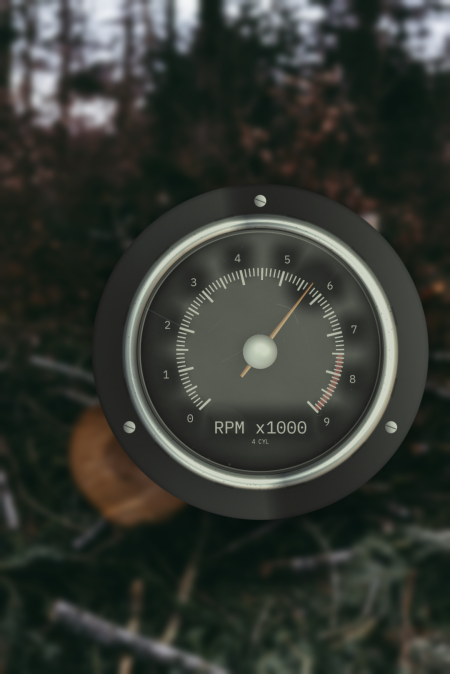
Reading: 5700 rpm
